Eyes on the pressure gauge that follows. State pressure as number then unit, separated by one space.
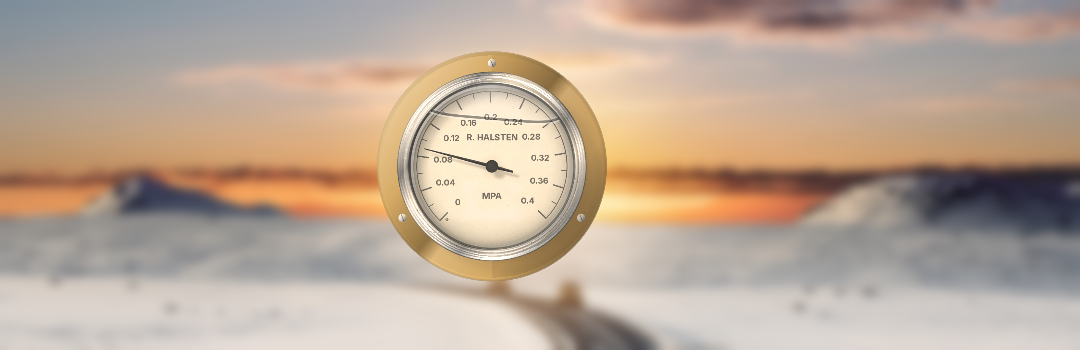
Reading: 0.09 MPa
